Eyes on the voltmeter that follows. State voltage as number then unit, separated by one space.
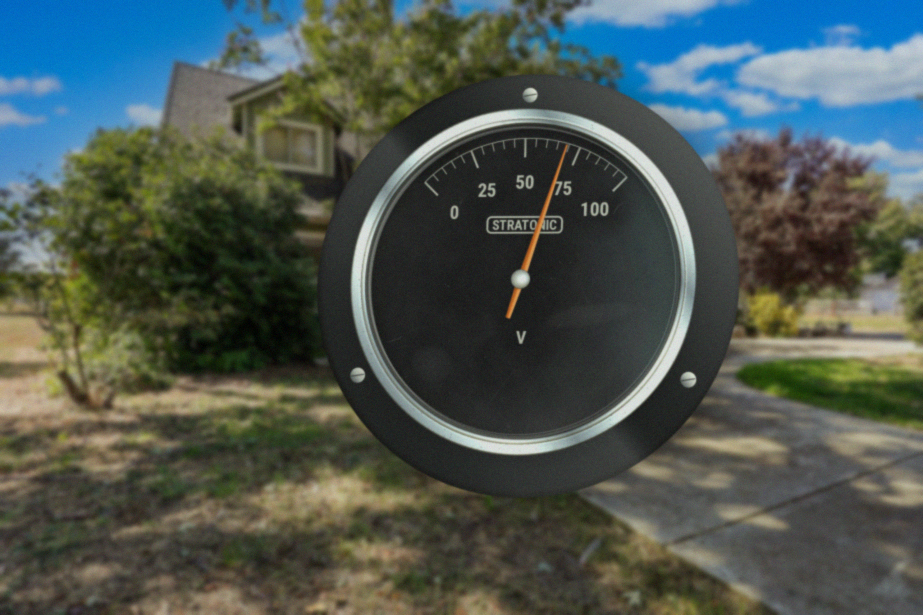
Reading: 70 V
